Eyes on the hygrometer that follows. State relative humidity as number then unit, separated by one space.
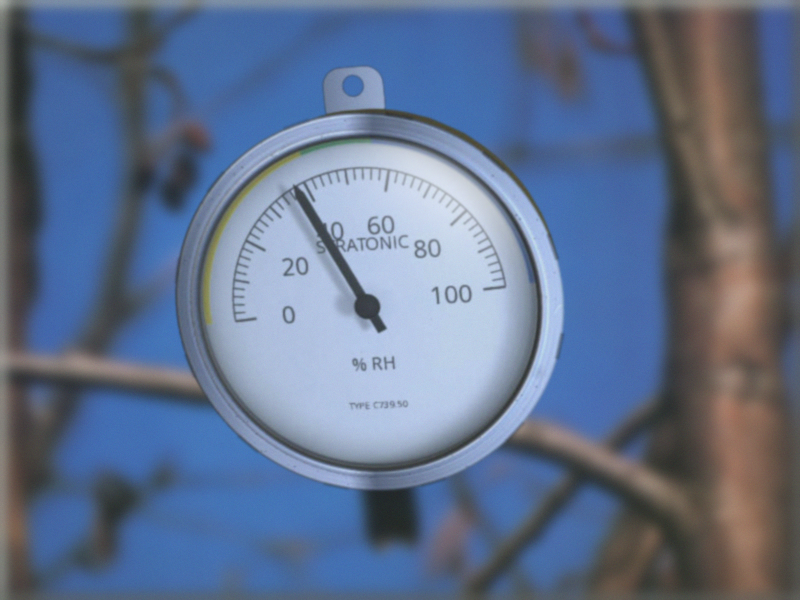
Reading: 38 %
